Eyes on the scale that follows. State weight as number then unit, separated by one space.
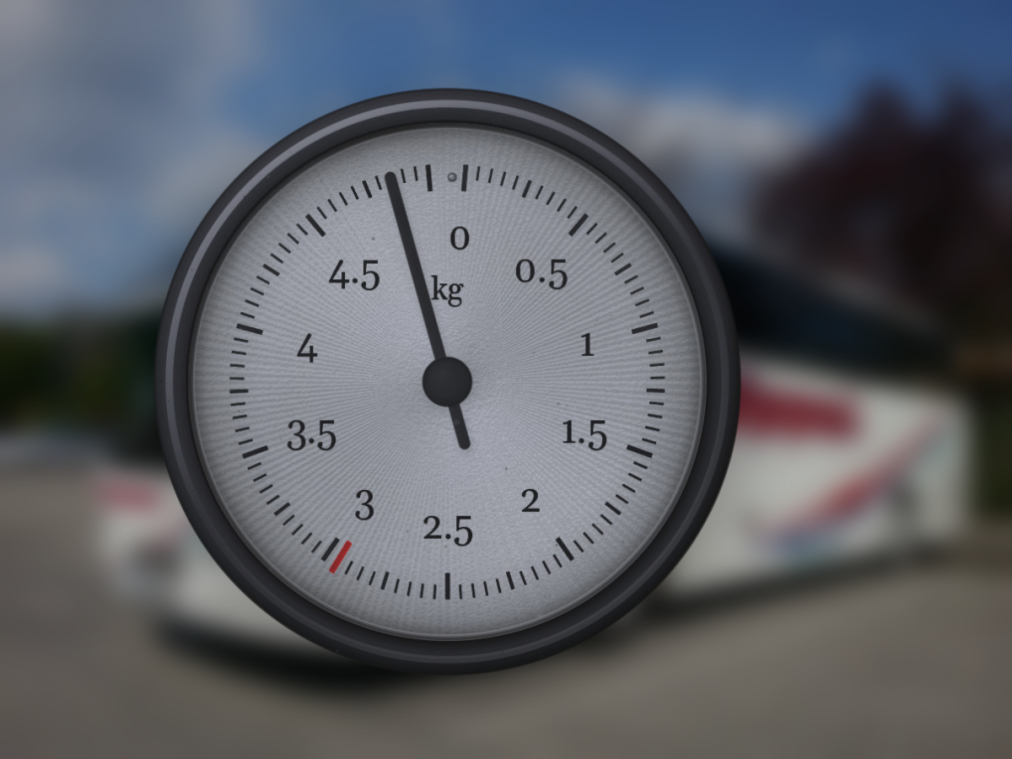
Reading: 4.85 kg
